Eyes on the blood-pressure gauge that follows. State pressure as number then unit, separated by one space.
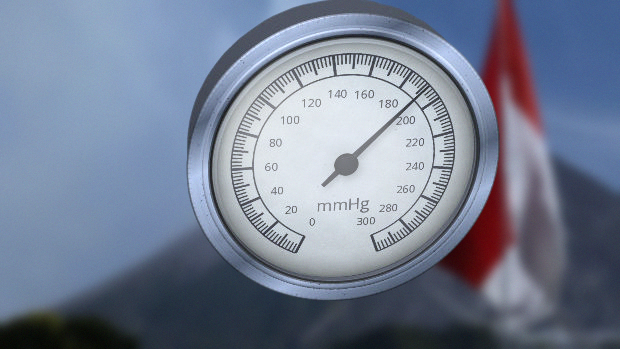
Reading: 190 mmHg
